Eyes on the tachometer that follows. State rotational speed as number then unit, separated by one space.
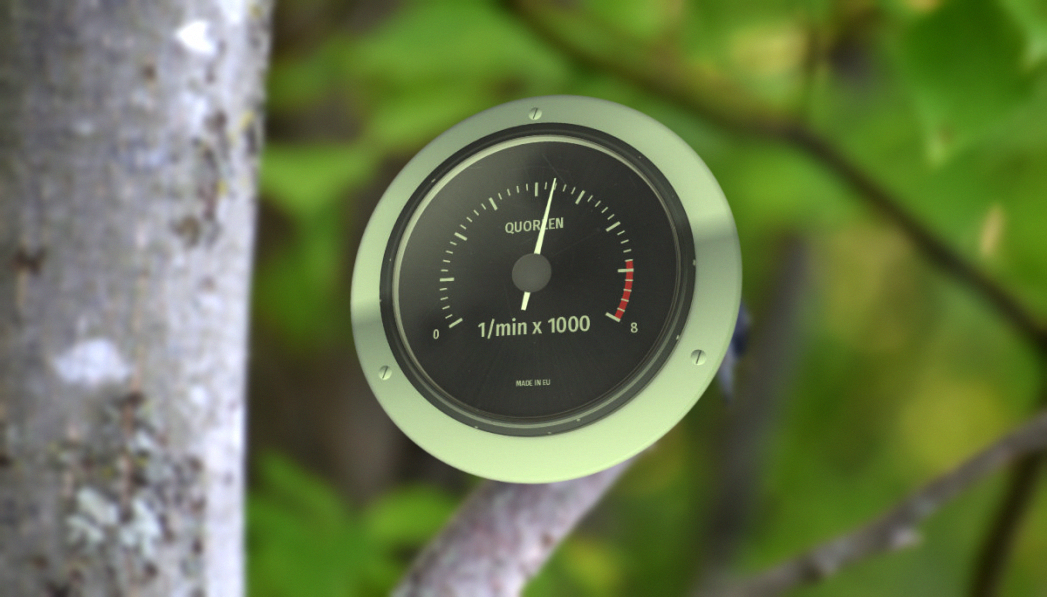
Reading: 4400 rpm
